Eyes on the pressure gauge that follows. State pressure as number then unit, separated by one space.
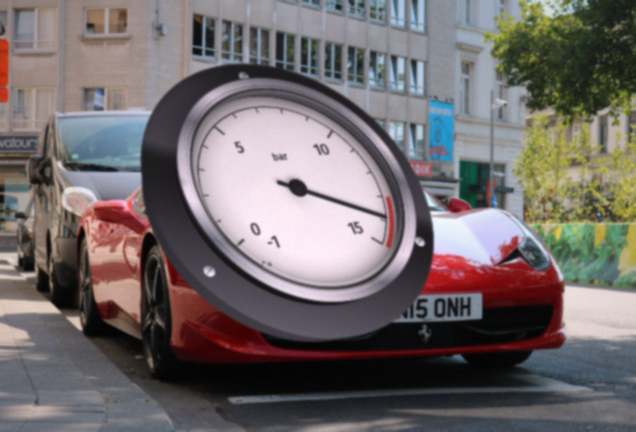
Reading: 14 bar
